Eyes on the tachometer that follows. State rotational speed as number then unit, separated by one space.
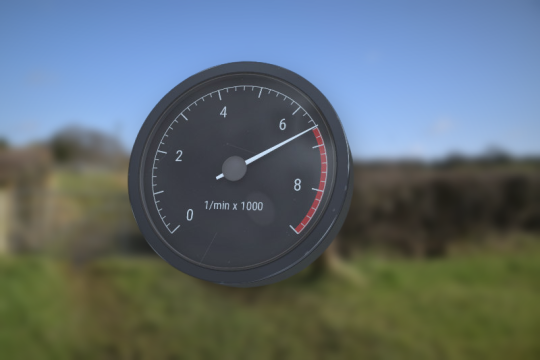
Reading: 6600 rpm
